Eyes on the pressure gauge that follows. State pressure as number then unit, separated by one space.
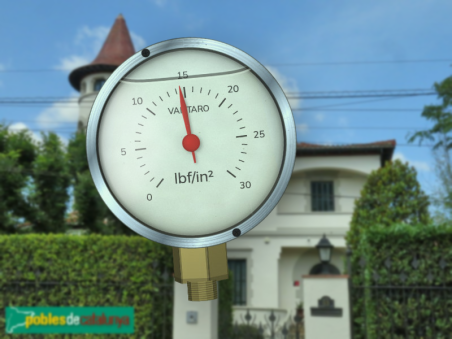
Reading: 14.5 psi
